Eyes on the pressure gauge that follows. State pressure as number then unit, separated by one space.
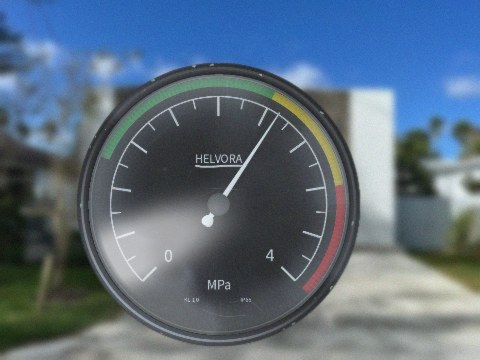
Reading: 2.5 MPa
